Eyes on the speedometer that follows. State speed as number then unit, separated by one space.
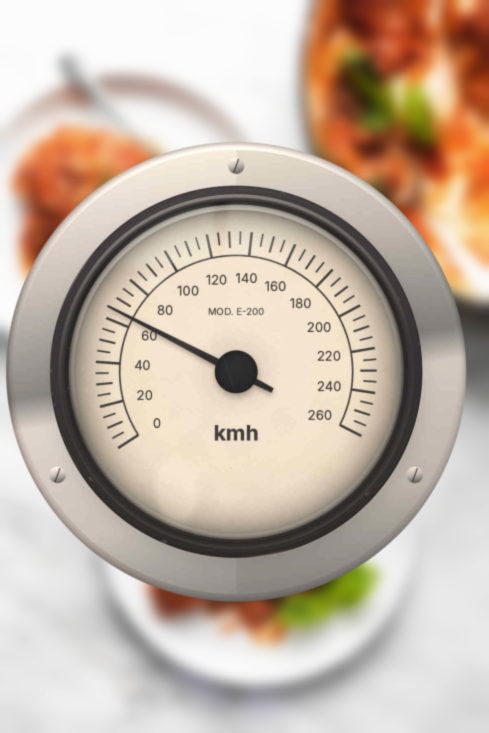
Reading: 65 km/h
